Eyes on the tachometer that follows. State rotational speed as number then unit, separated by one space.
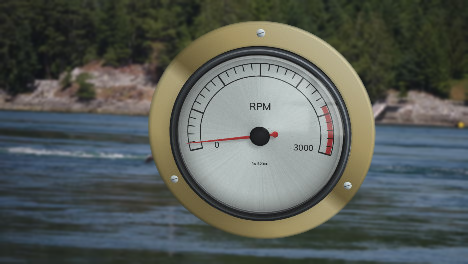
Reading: 100 rpm
